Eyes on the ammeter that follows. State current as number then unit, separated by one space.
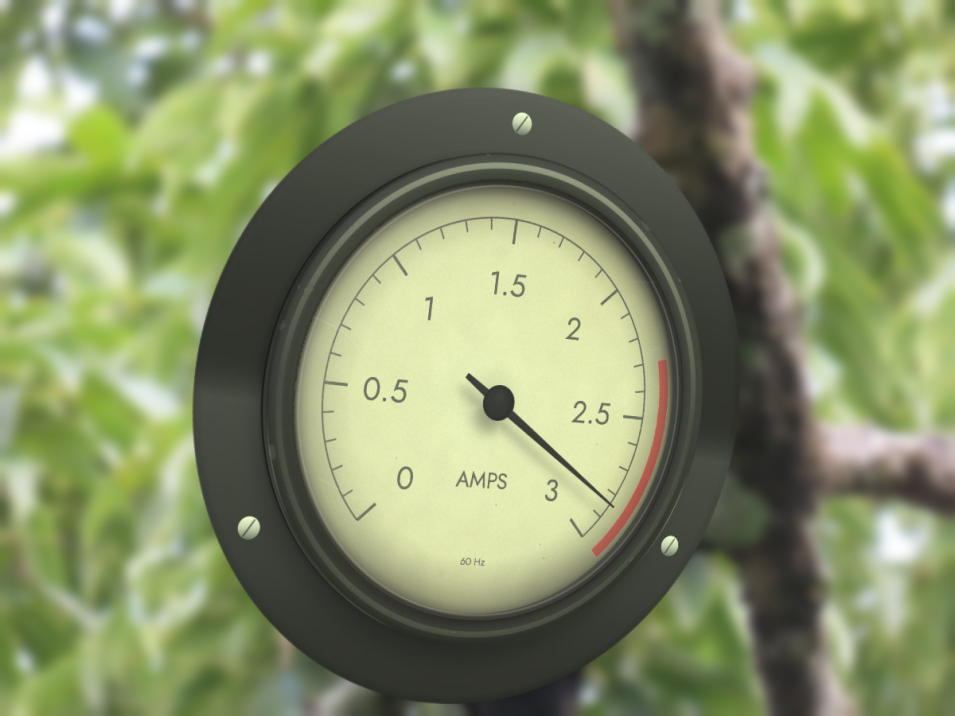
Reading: 2.85 A
